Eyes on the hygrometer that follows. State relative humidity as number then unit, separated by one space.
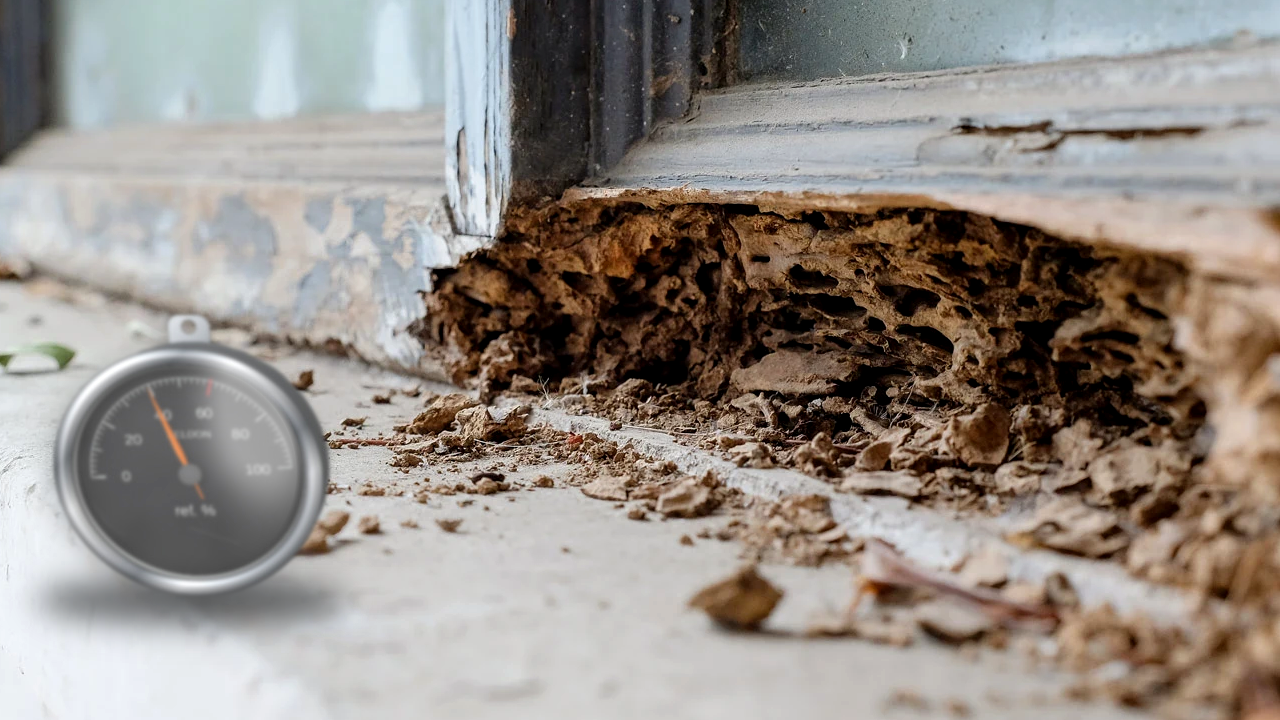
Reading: 40 %
